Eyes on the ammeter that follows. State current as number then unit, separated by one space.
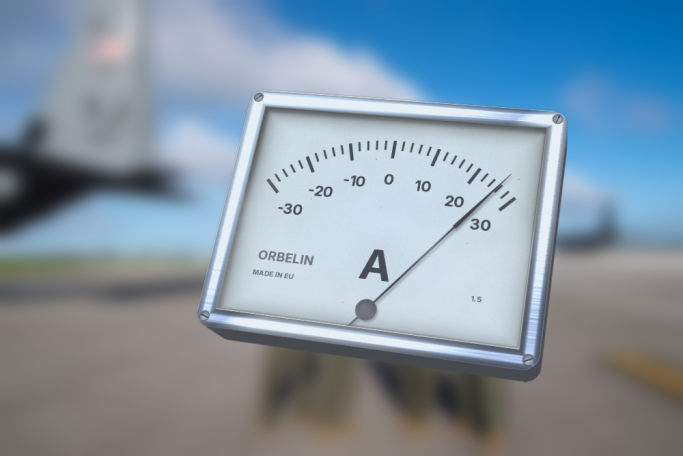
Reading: 26 A
